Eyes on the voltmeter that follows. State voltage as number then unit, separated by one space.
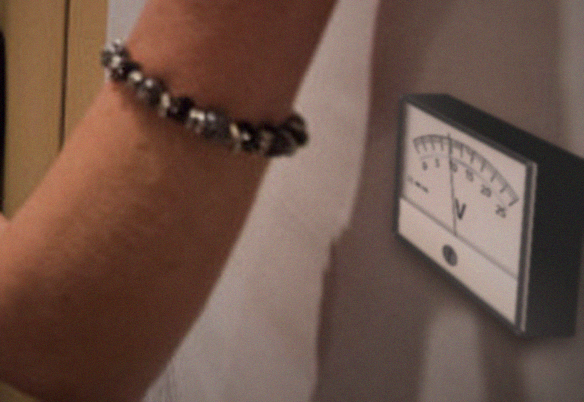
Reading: 10 V
